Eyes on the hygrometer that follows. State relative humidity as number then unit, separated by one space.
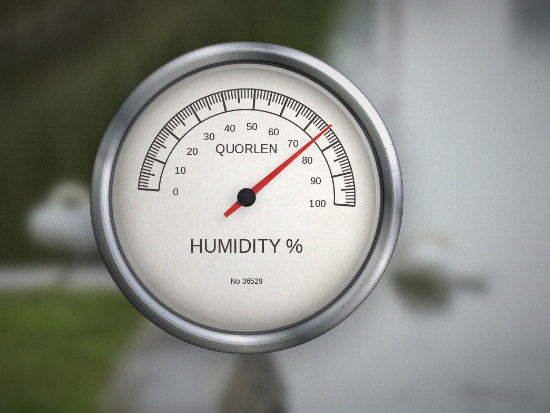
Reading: 75 %
